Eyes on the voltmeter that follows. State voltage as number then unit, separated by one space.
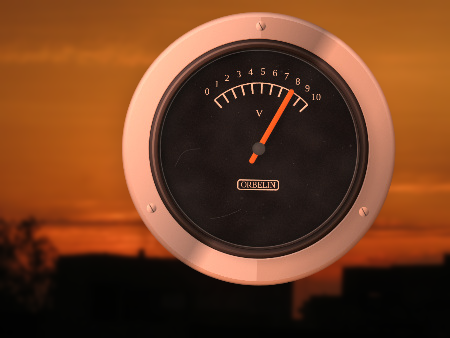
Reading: 8 V
